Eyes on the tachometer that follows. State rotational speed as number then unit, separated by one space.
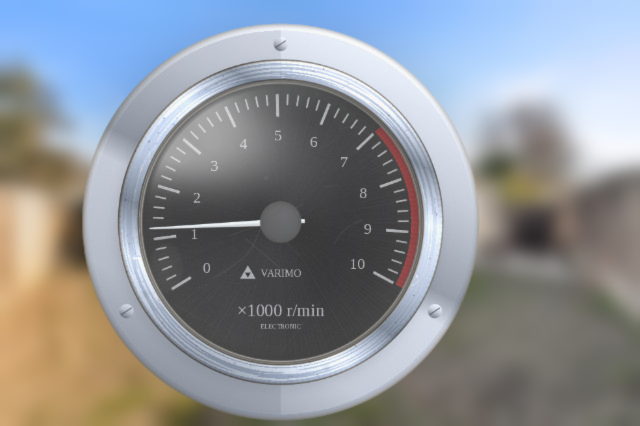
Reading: 1200 rpm
